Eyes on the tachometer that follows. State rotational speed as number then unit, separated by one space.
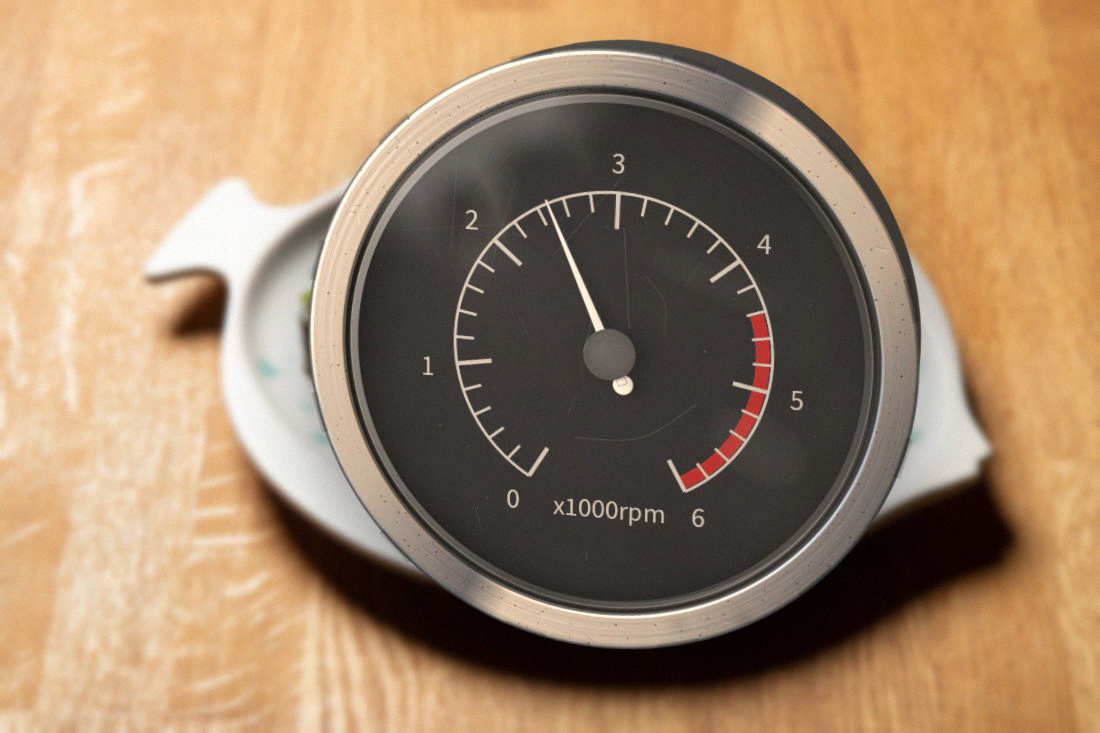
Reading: 2500 rpm
